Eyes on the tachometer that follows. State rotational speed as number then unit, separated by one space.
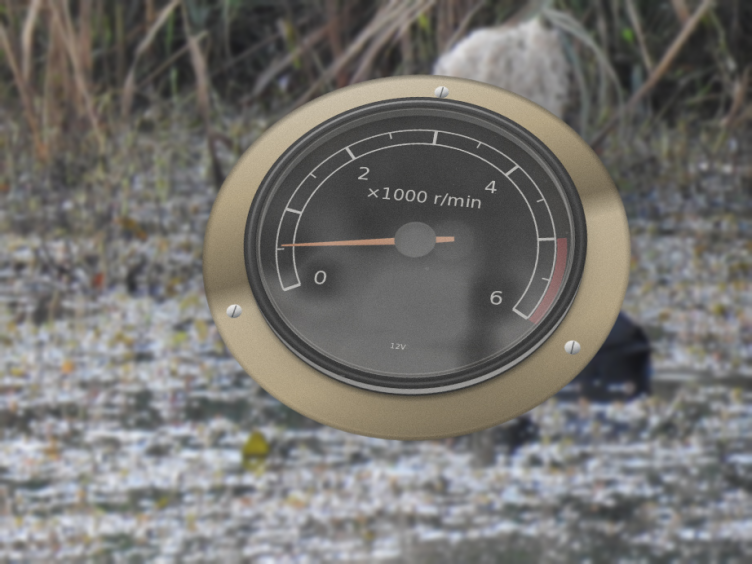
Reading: 500 rpm
